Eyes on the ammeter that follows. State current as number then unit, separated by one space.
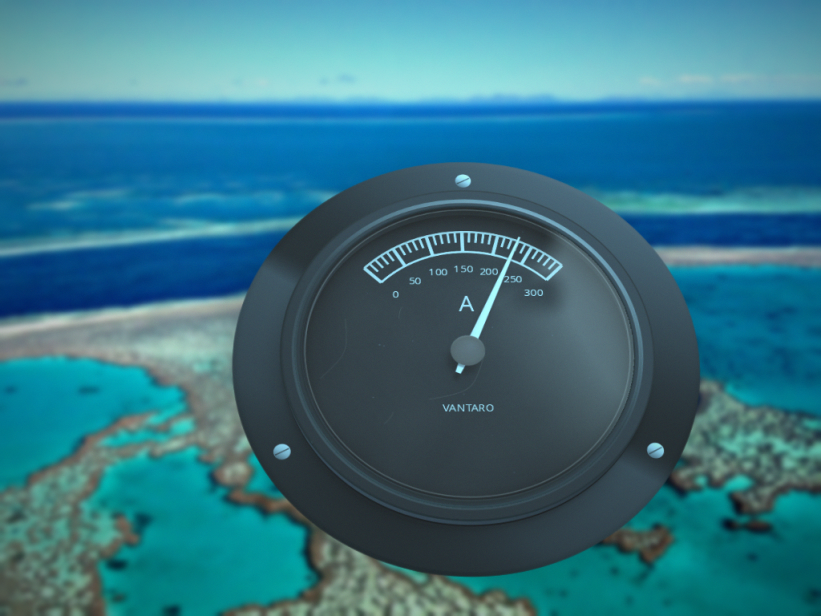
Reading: 230 A
